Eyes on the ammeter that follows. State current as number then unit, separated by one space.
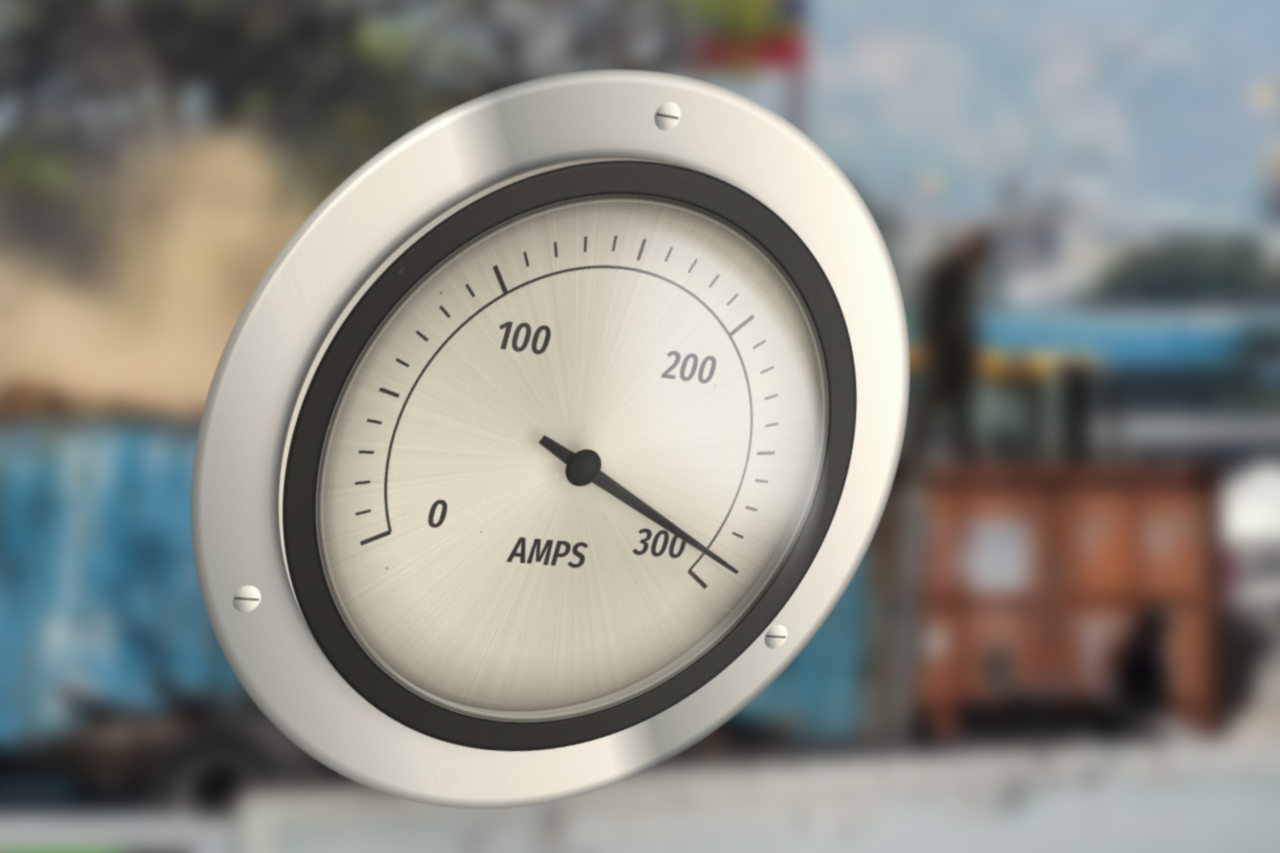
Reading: 290 A
